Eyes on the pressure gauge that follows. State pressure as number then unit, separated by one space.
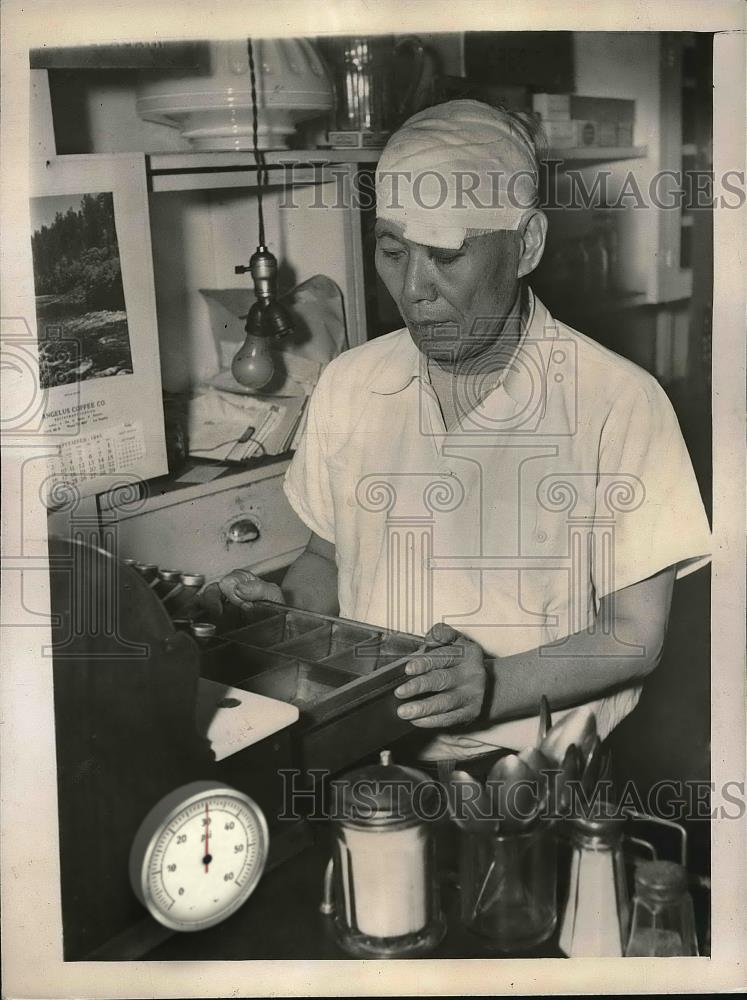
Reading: 30 psi
